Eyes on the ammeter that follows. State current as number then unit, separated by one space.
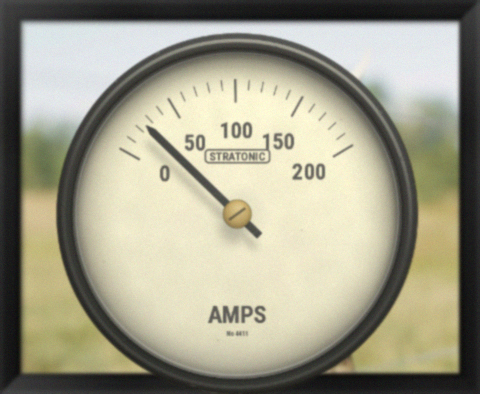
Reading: 25 A
